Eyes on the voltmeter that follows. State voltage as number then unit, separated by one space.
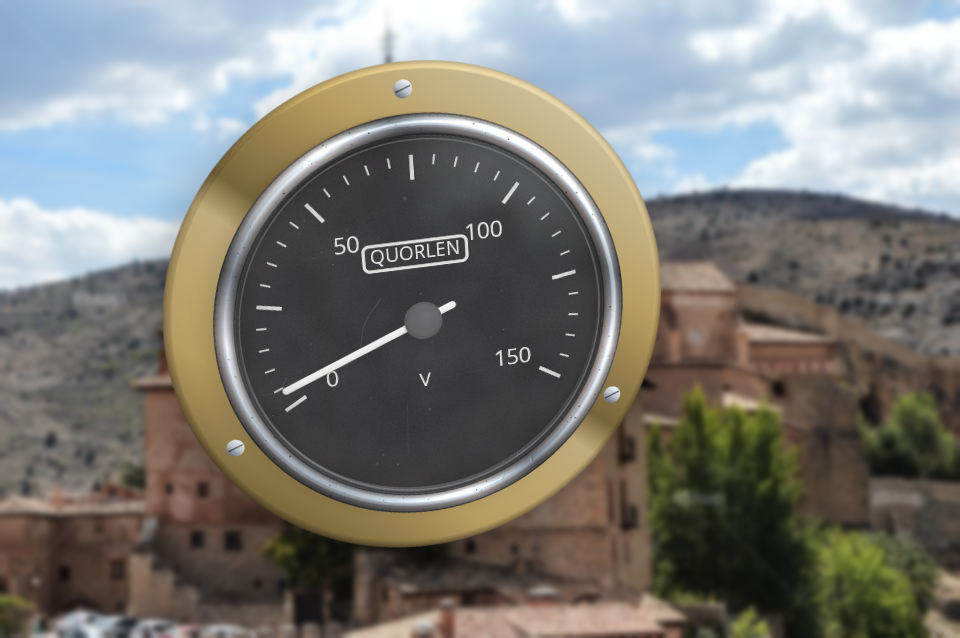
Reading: 5 V
